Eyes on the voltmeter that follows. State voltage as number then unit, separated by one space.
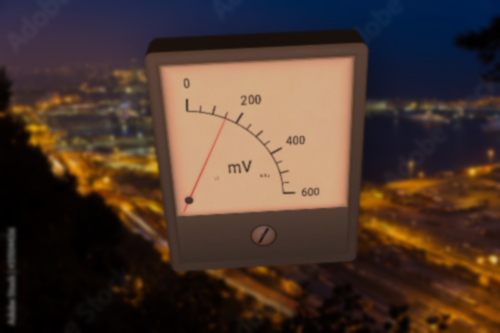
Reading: 150 mV
